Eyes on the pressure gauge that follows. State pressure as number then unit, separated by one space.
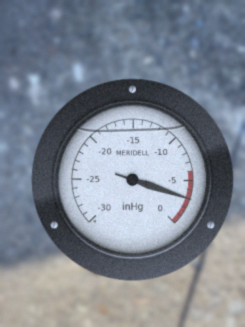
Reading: -3 inHg
